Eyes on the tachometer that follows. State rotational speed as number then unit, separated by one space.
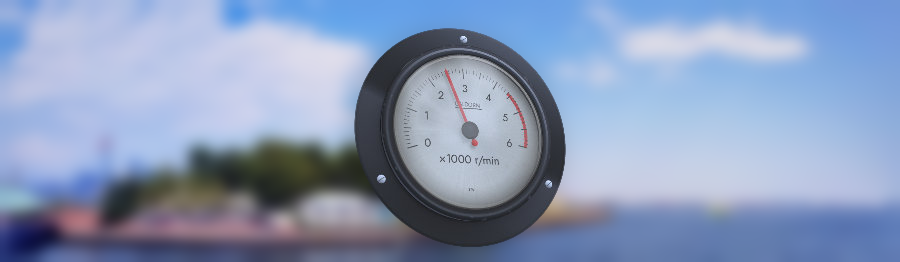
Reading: 2500 rpm
